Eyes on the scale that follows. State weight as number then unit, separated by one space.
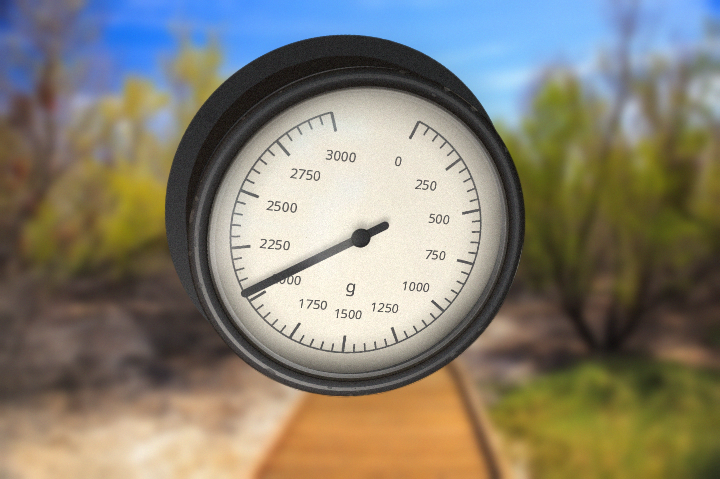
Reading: 2050 g
